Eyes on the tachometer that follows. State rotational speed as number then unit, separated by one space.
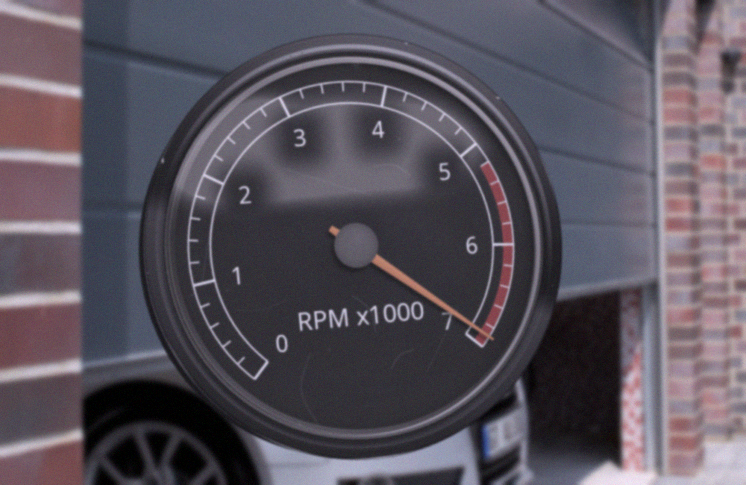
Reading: 6900 rpm
